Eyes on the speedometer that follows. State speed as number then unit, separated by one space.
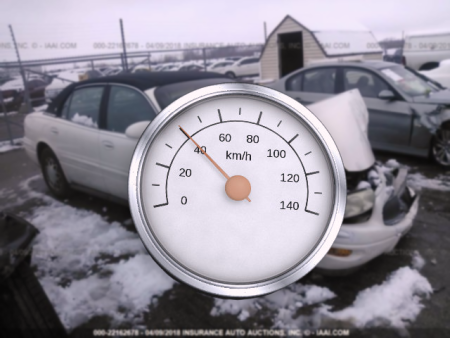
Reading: 40 km/h
